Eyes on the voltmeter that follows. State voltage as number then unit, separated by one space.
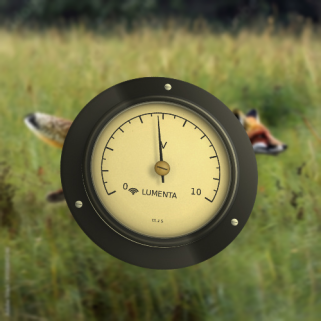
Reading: 4.75 V
